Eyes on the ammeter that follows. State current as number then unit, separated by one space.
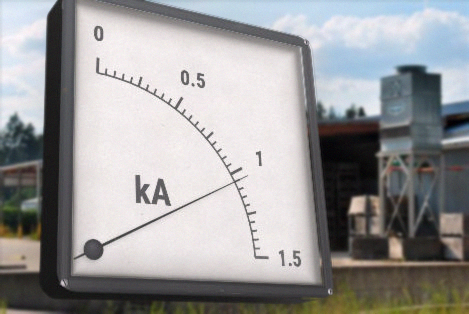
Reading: 1.05 kA
